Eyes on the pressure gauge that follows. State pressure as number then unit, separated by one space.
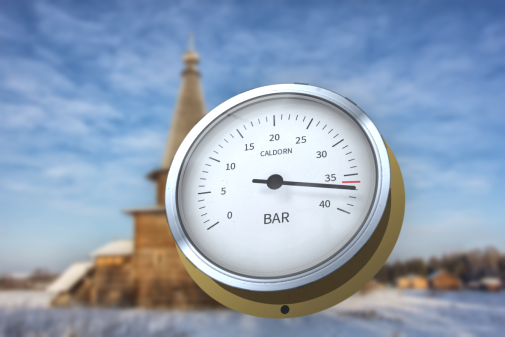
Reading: 37 bar
